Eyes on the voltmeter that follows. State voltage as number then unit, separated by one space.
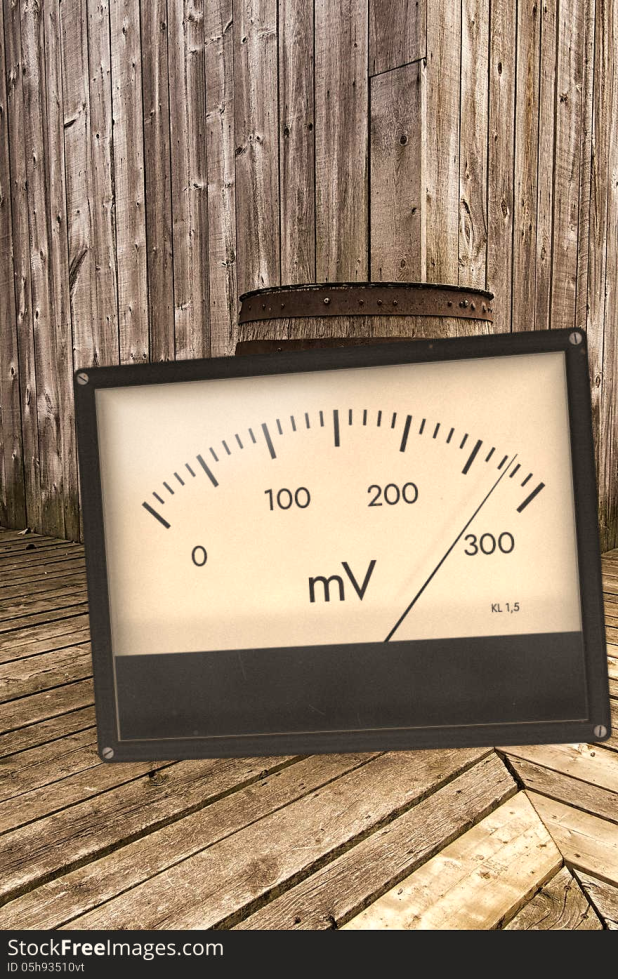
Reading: 275 mV
